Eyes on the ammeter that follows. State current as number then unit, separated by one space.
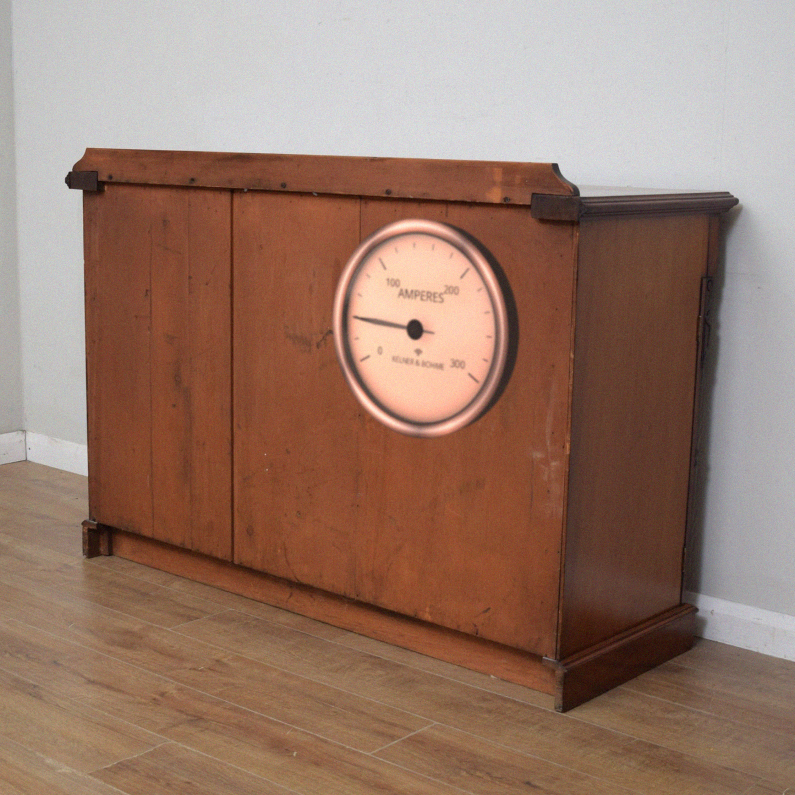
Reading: 40 A
